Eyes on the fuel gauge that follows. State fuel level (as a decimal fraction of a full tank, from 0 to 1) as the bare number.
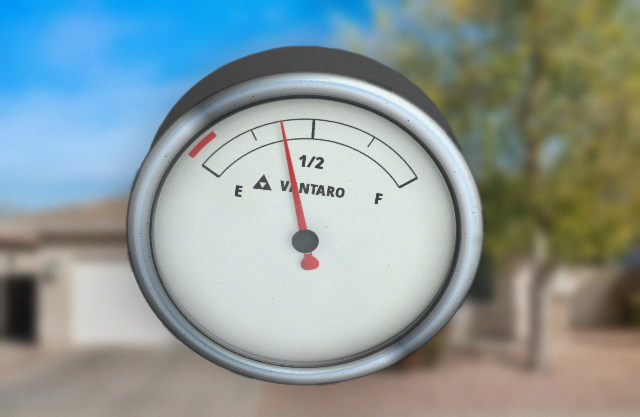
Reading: 0.375
